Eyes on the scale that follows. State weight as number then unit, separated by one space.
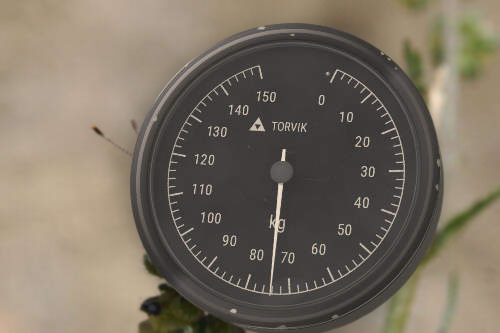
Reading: 74 kg
